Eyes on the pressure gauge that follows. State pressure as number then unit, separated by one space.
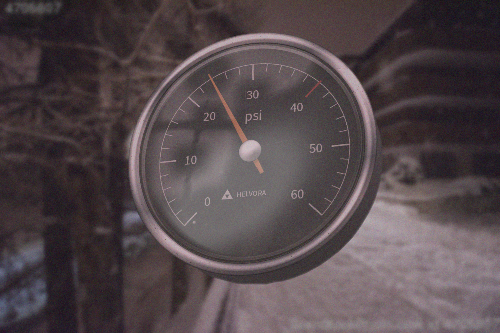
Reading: 24 psi
